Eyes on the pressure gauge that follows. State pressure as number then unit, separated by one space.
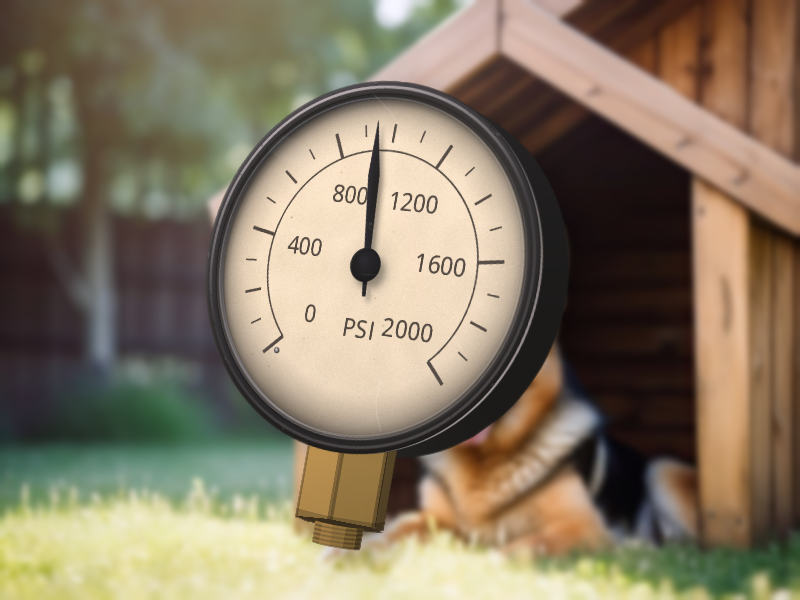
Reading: 950 psi
